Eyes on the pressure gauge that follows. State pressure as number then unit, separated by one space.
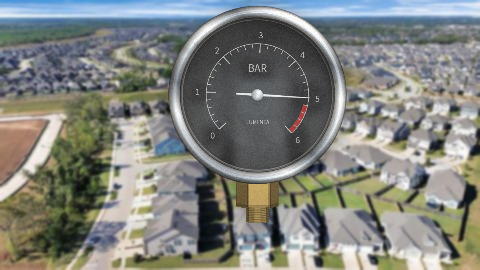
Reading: 5 bar
